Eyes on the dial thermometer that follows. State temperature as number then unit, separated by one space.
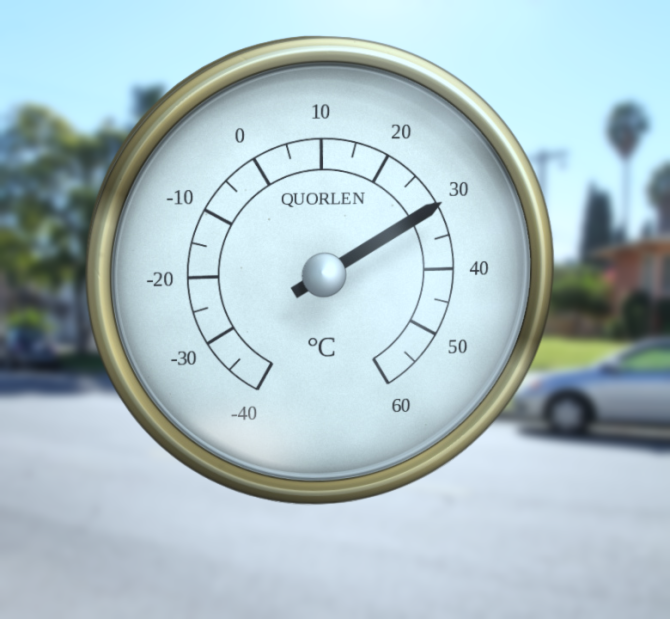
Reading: 30 °C
